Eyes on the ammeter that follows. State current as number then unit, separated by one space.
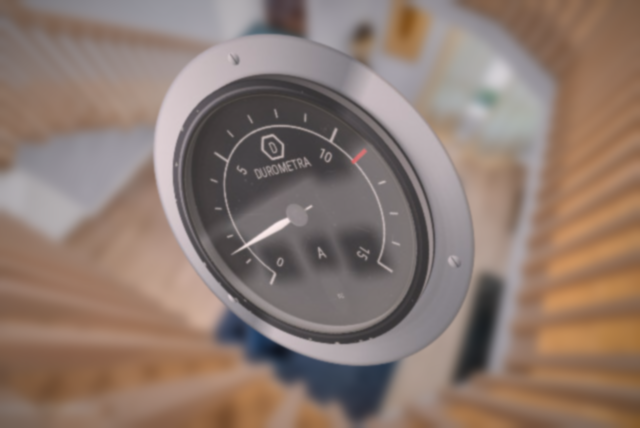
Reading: 1.5 A
